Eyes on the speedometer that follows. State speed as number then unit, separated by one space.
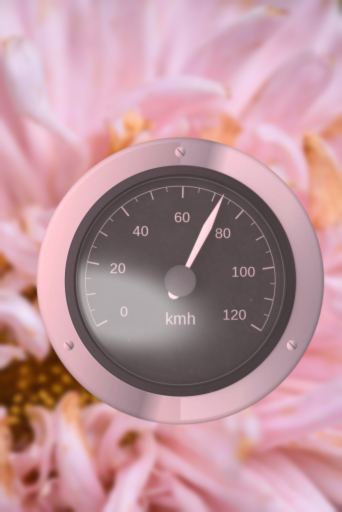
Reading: 72.5 km/h
